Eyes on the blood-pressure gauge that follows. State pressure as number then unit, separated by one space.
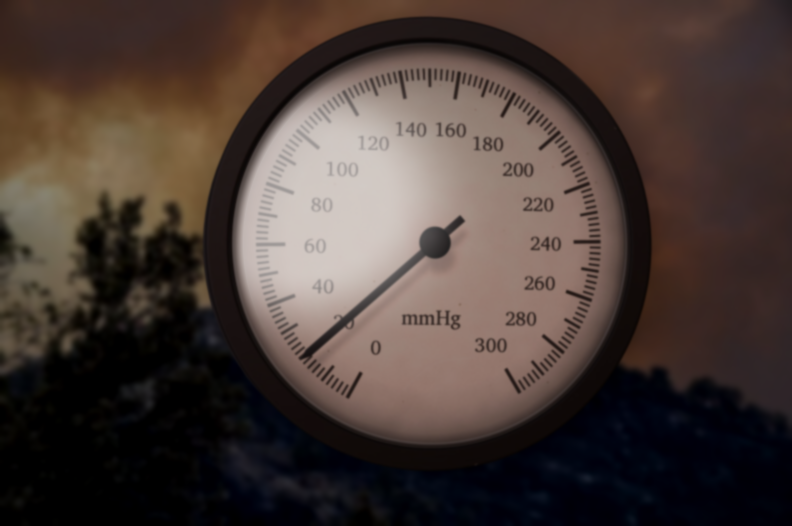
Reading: 20 mmHg
